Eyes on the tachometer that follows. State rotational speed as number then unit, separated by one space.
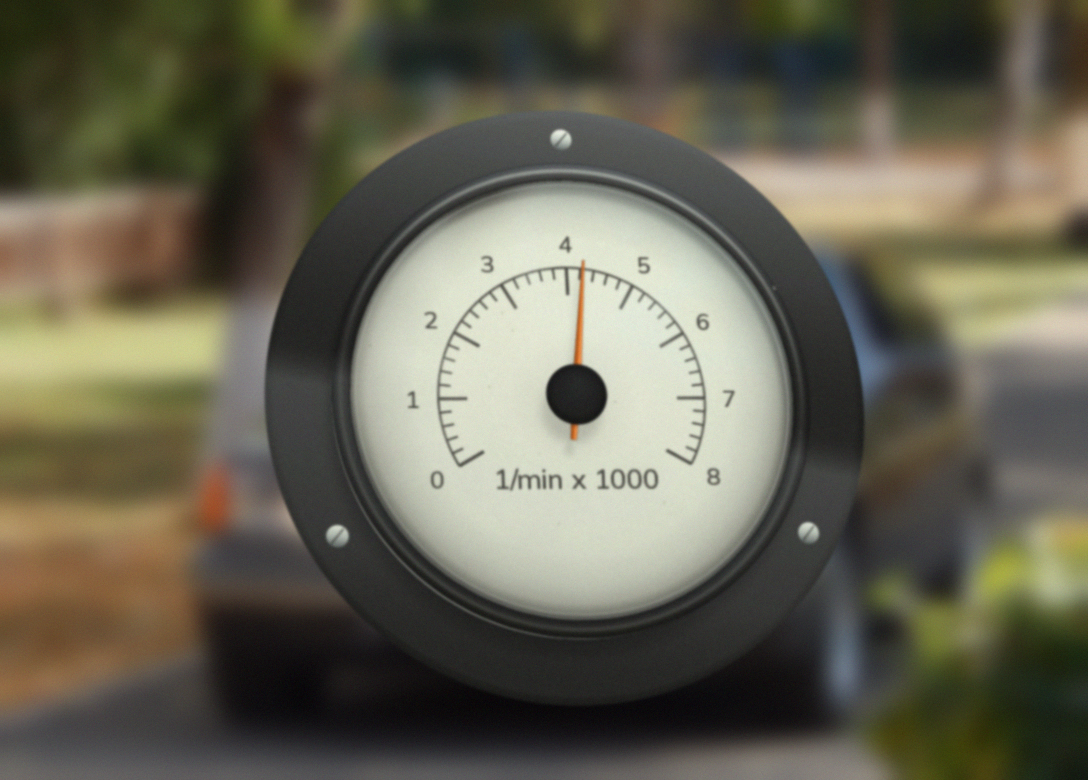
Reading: 4200 rpm
